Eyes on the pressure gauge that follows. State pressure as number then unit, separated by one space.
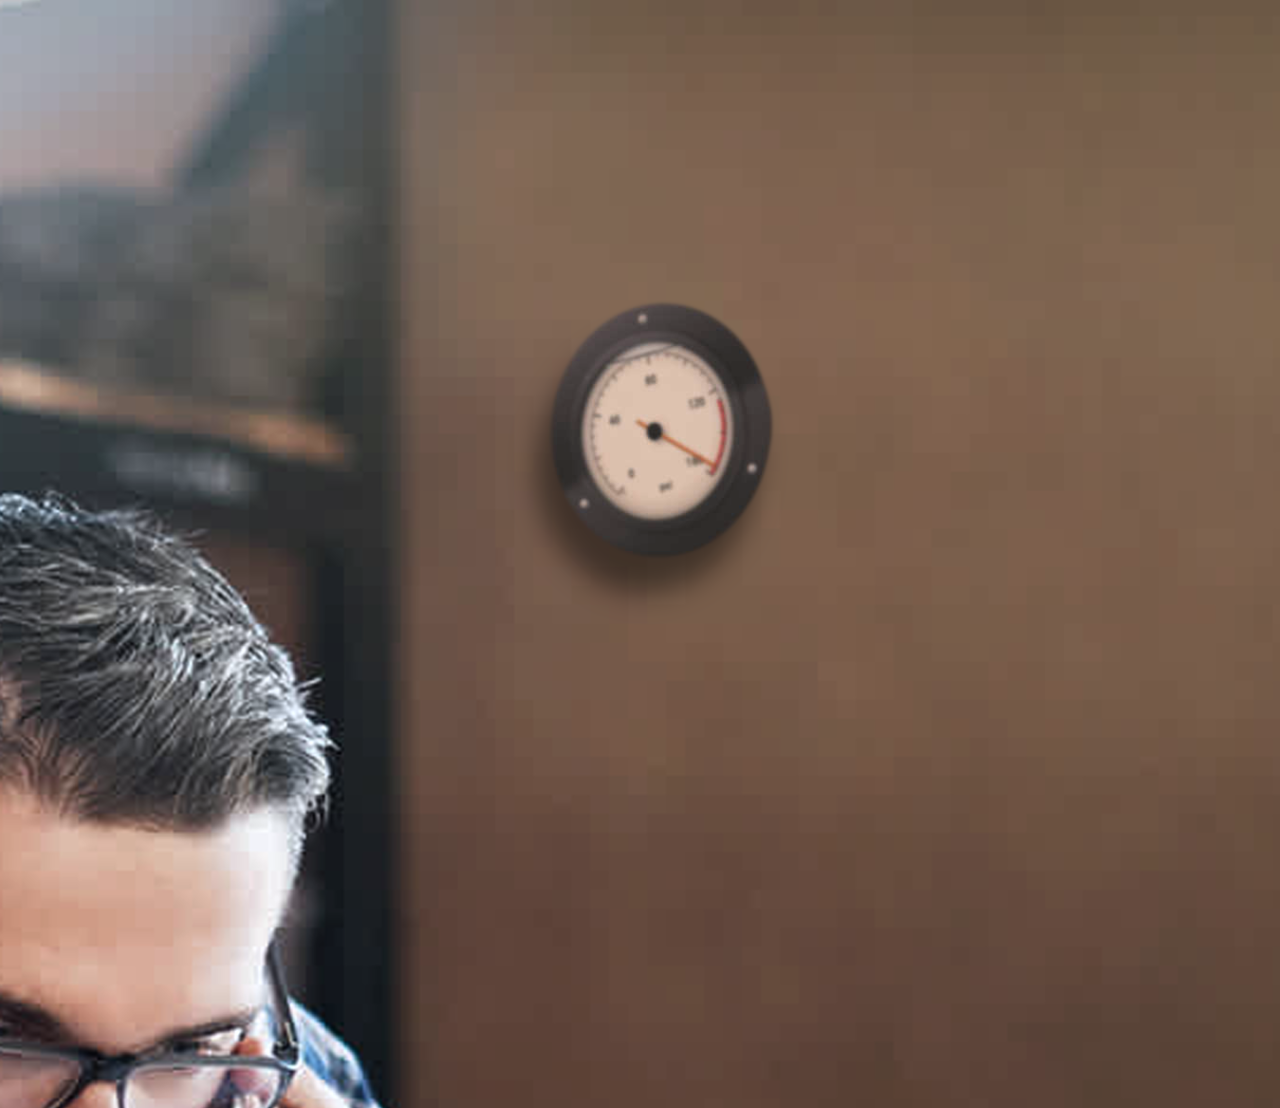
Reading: 155 psi
